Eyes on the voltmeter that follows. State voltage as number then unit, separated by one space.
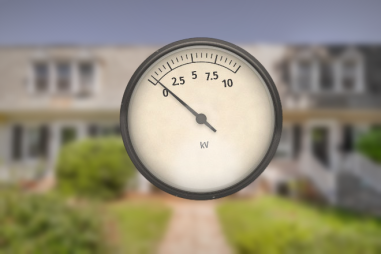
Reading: 0.5 kV
